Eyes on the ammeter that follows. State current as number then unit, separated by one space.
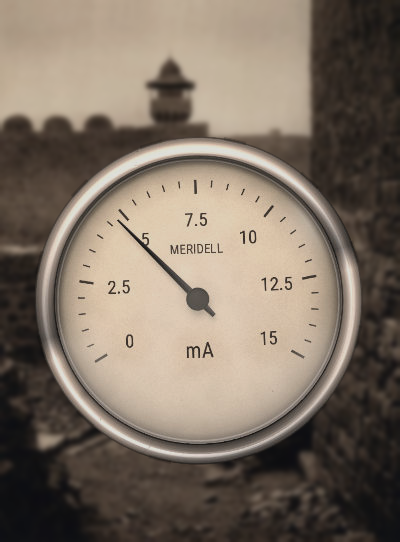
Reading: 4.75 mA
